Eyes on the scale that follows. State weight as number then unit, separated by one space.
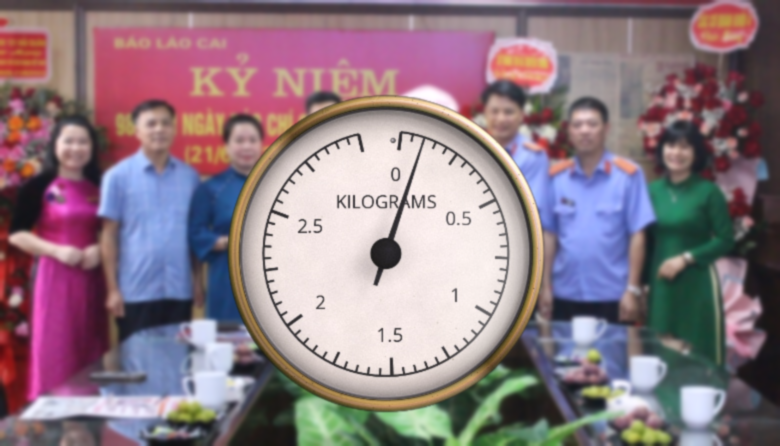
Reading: 0.1 kg
